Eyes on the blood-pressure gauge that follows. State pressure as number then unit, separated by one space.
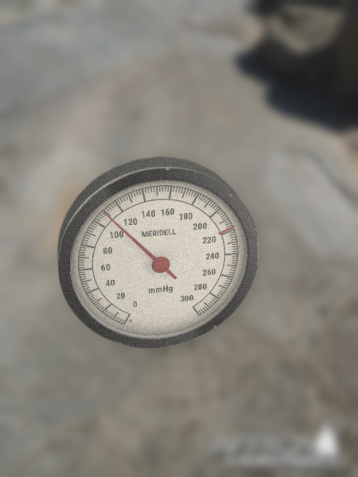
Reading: 110 mmHg
